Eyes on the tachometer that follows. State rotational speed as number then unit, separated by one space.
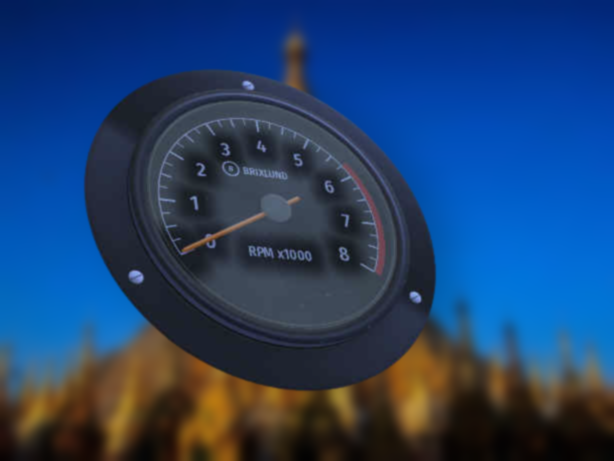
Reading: 0 rpm
